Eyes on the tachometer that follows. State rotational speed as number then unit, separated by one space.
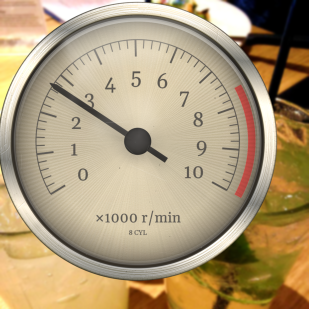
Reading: 2700 rpm
